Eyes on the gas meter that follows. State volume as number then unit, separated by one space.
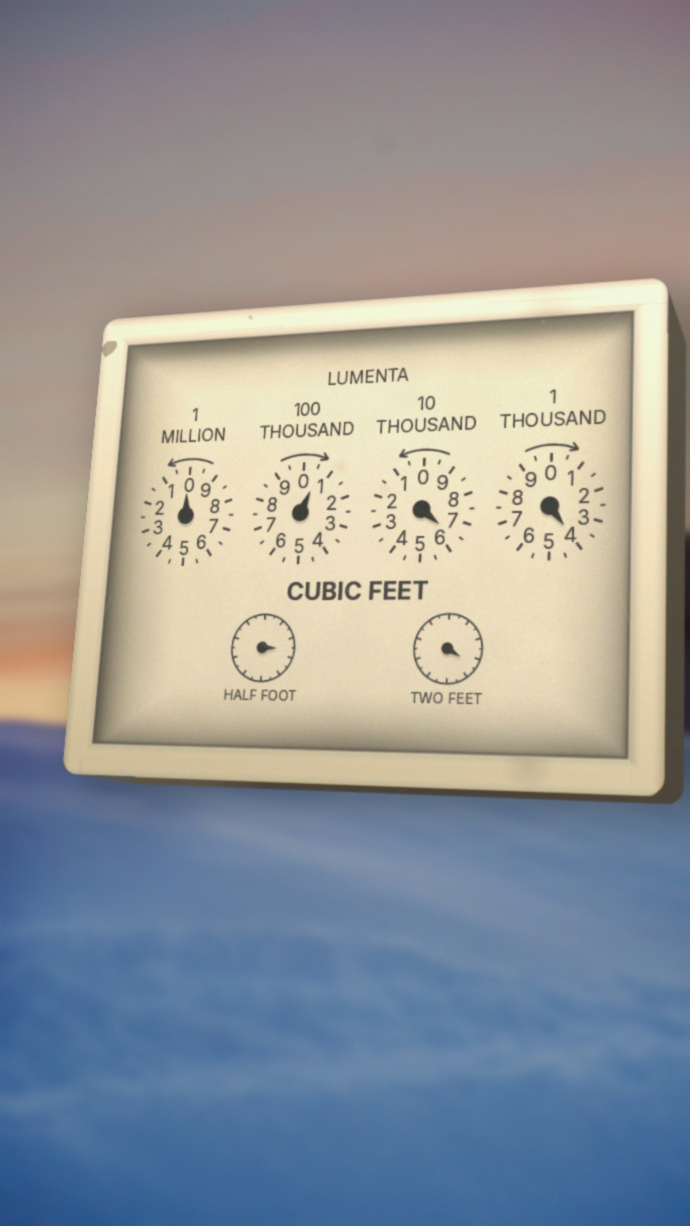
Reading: 6400 ft³
